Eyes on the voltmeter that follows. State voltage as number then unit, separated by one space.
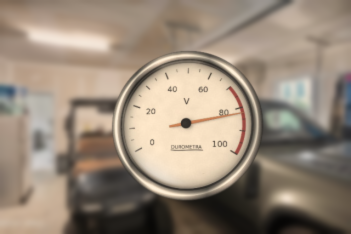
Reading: 82.5 V
